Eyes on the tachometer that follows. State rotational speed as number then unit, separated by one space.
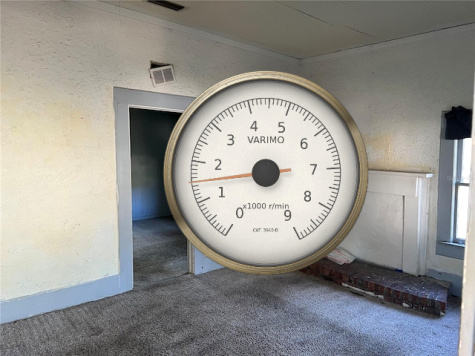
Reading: 1500 rpm
